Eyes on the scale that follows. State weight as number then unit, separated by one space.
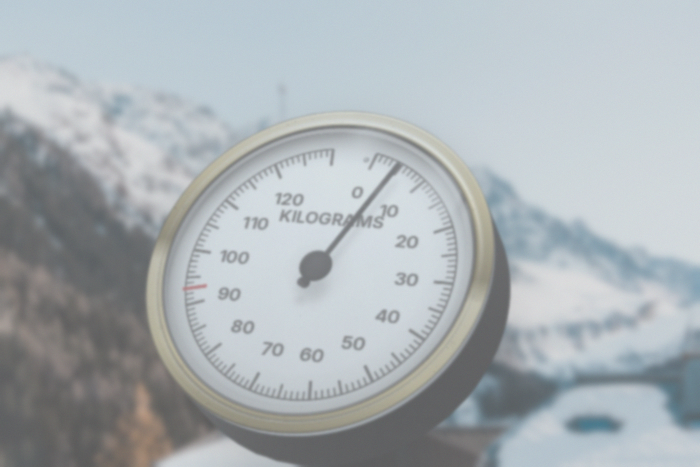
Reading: 5 kg
